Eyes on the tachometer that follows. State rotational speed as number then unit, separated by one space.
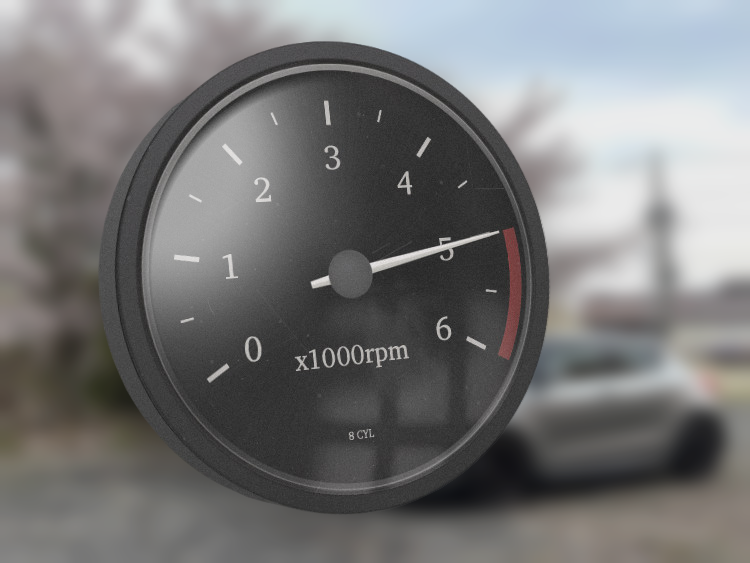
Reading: 5000 rpm
